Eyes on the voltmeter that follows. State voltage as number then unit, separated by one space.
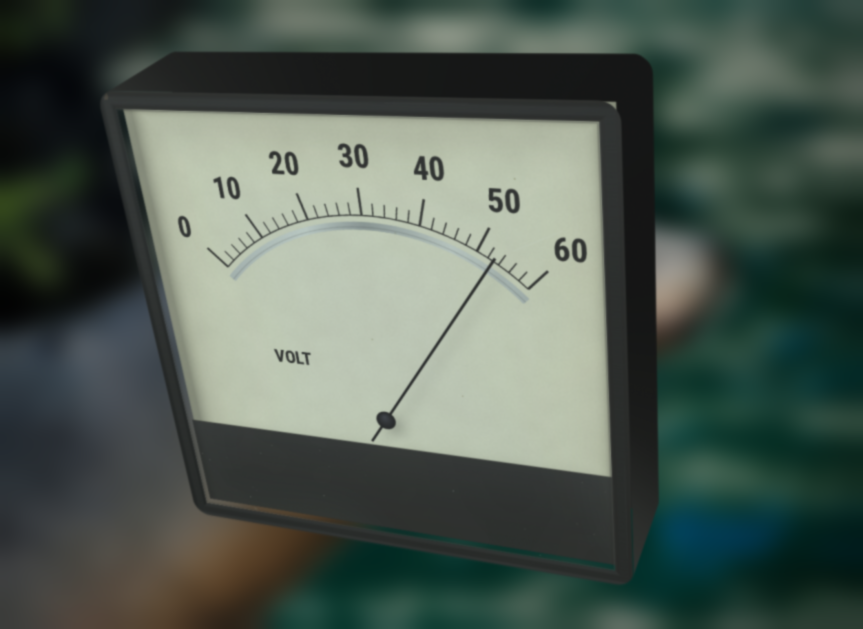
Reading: 53 V
